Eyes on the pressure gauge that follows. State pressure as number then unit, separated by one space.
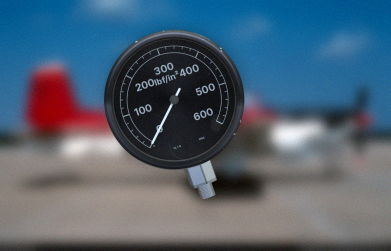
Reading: 0 psi
